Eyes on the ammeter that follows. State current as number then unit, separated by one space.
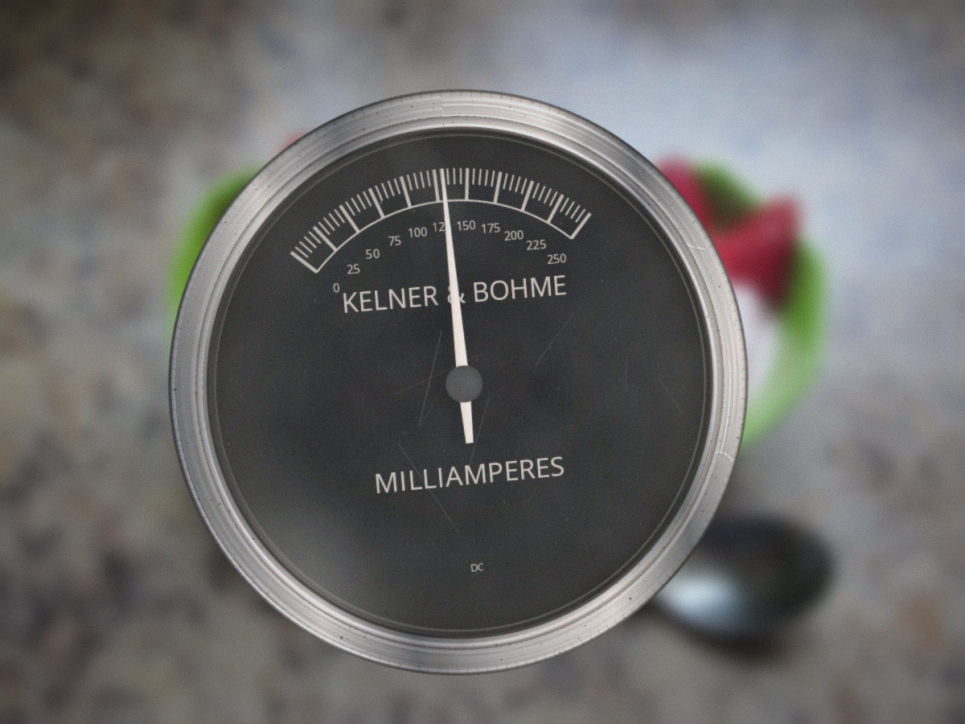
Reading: 130 mA
